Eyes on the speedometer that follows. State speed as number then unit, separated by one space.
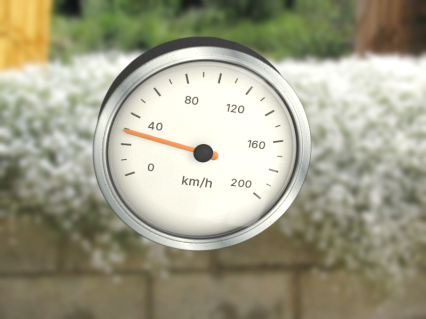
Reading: 30 km/h
